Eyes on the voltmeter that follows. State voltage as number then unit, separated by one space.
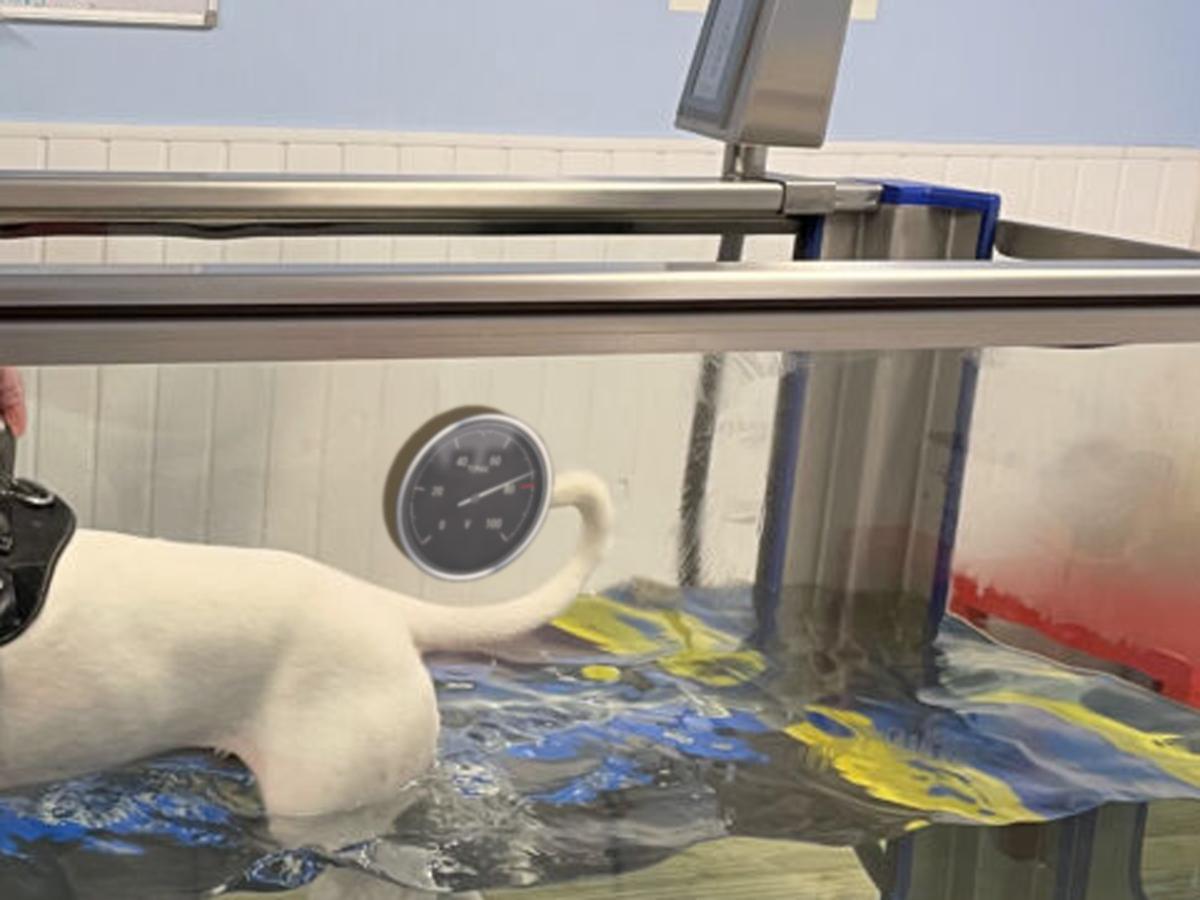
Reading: 75 V
